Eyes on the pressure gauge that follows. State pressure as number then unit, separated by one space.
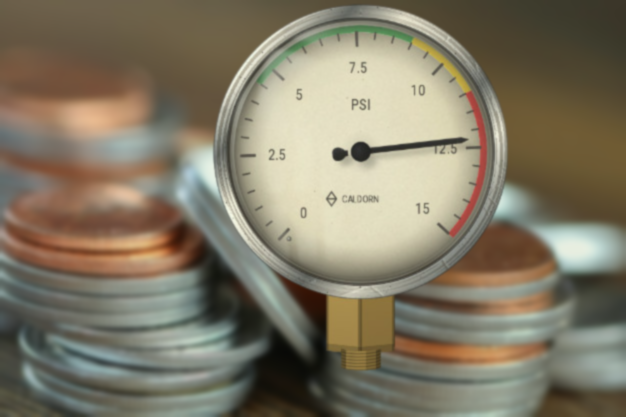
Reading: 12.25 psi
